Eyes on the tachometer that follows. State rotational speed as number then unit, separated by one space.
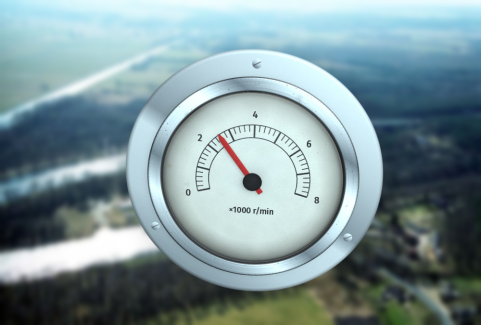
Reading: 2600 rpm
